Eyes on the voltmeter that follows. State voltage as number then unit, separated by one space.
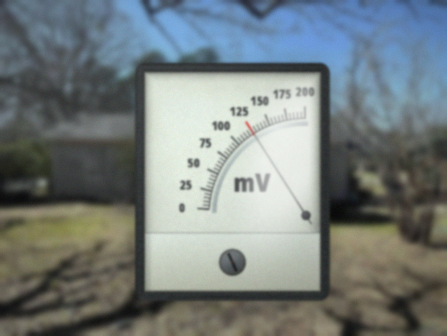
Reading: 125 mV
